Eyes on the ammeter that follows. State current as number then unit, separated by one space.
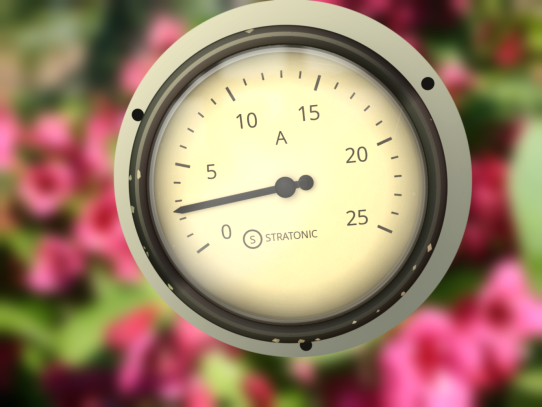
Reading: 2.5 A
